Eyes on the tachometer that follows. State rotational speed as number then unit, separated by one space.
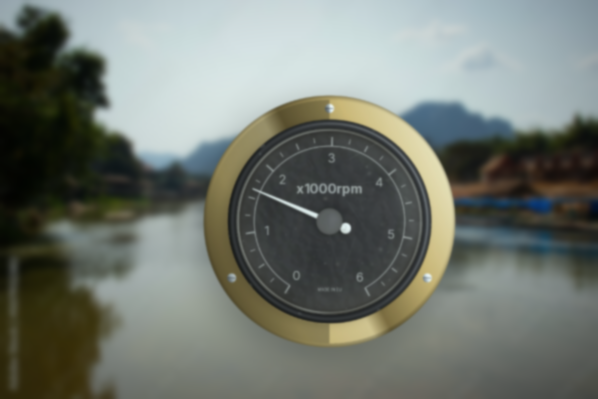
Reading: 1625 rpm
